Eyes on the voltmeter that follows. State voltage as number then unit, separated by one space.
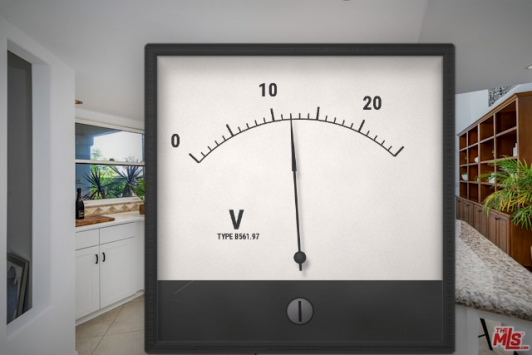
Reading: 12 V
